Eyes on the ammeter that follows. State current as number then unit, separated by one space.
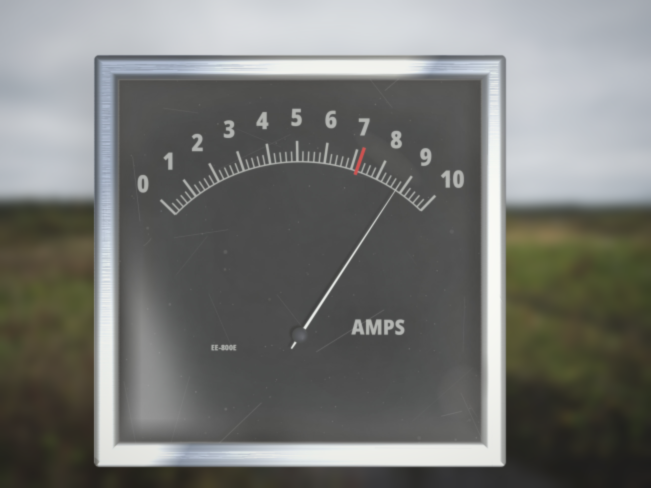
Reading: 8.8 A
